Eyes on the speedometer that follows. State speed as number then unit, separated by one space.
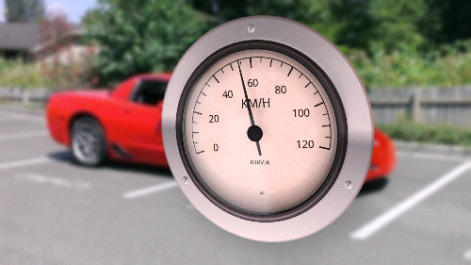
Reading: 55 km/h
